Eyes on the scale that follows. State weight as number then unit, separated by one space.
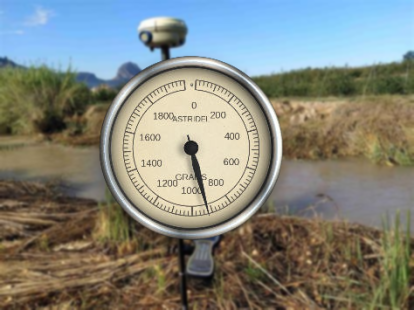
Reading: 920 g
